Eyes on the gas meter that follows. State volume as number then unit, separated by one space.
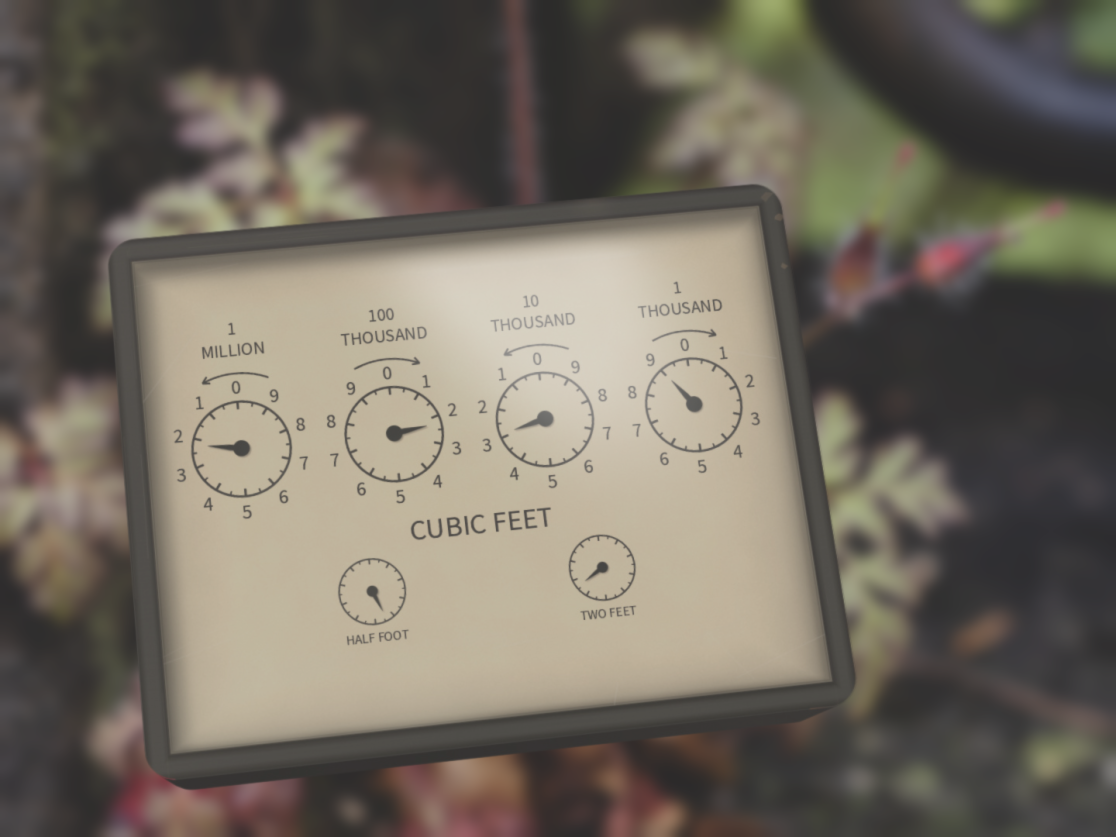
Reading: 222900 ft³
